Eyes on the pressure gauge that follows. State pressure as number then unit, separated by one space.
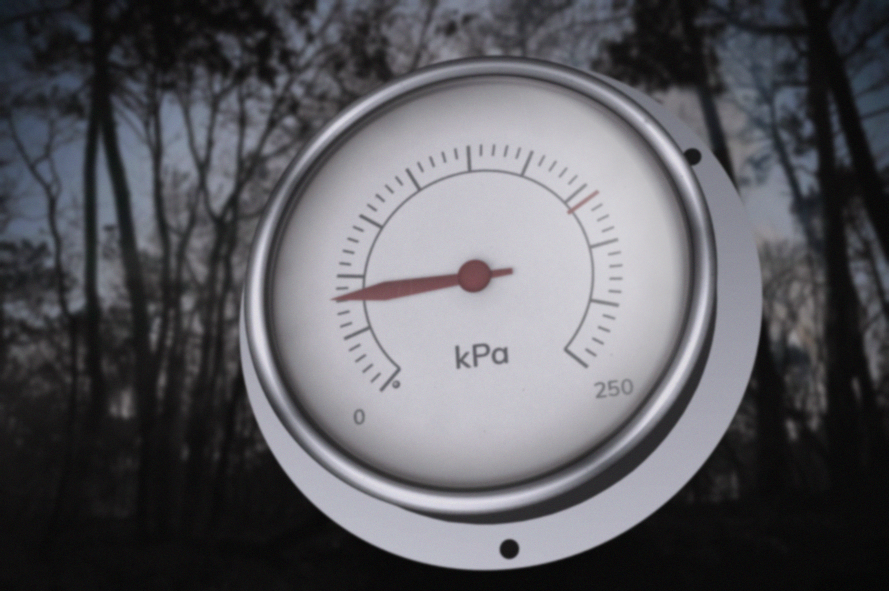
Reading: 40 kPa
